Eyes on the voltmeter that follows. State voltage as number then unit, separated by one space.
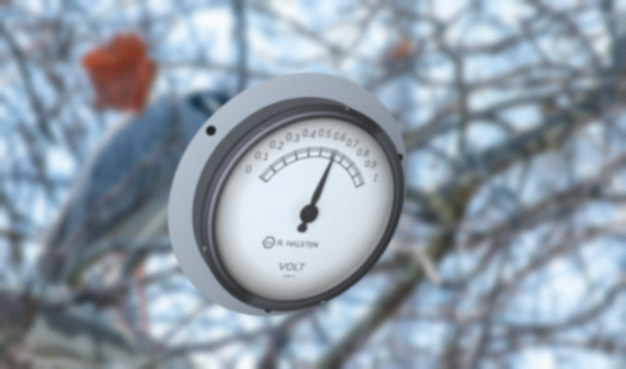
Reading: 0.6 V
